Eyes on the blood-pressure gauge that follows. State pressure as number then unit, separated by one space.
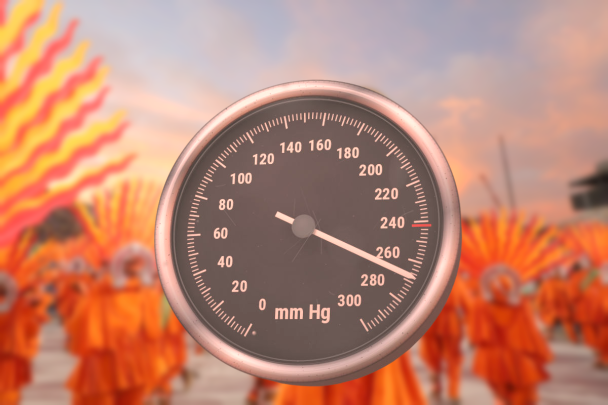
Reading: 268 mmHg
